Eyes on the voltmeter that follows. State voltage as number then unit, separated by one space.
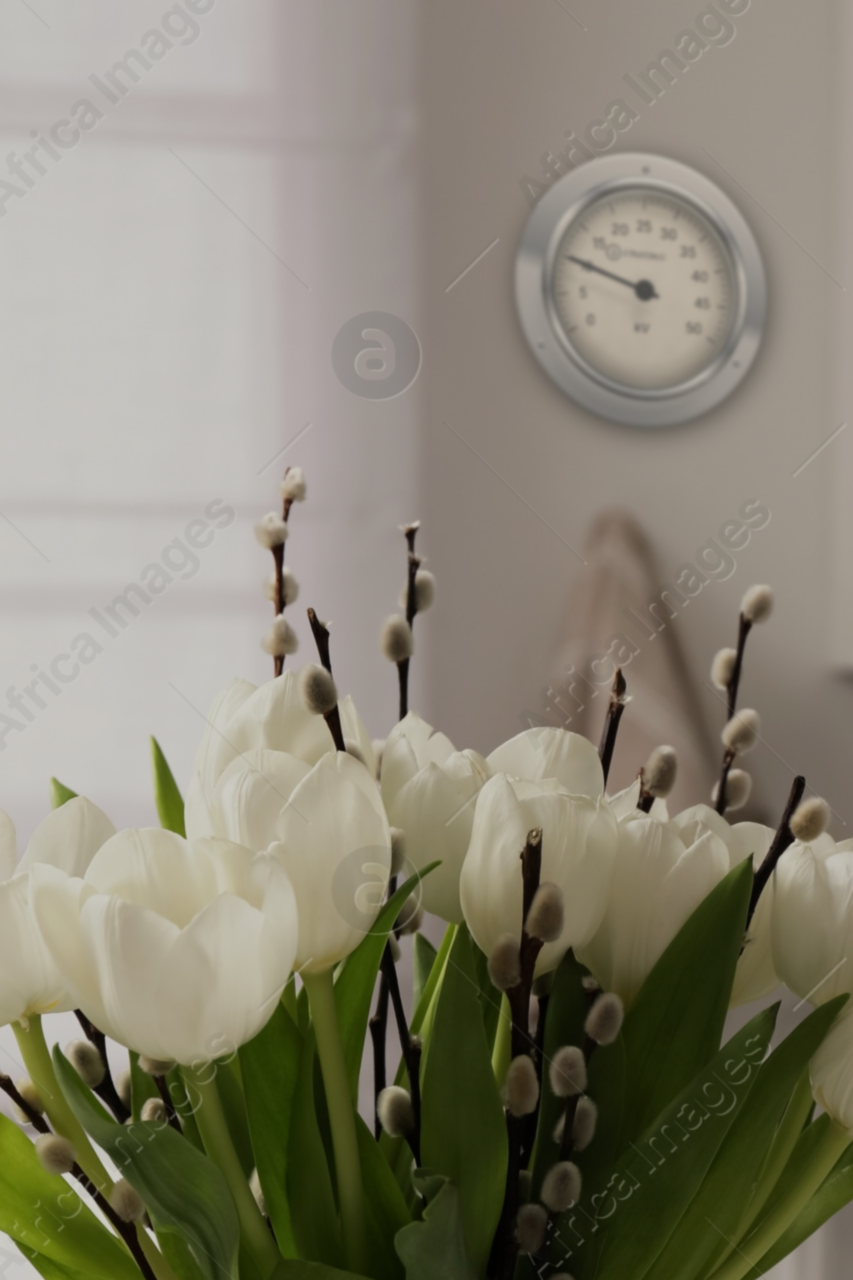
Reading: 10 kV
